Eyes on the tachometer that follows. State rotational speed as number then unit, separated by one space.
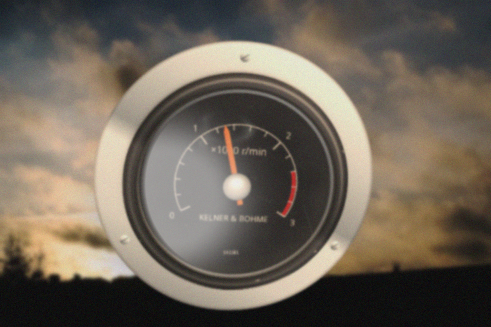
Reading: 1300 rpm
